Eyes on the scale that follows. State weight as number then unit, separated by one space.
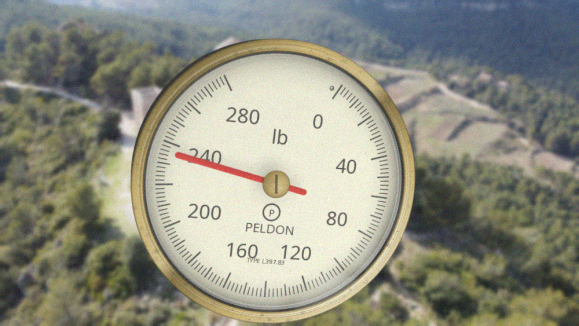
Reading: 236 lb
